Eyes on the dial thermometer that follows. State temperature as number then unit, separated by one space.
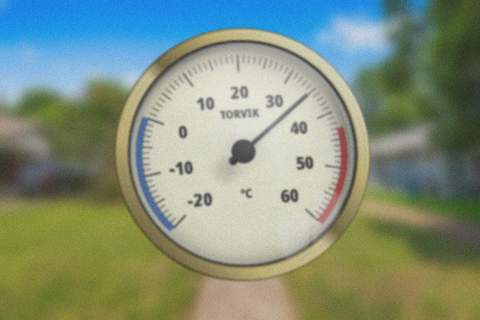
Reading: 35 °C
